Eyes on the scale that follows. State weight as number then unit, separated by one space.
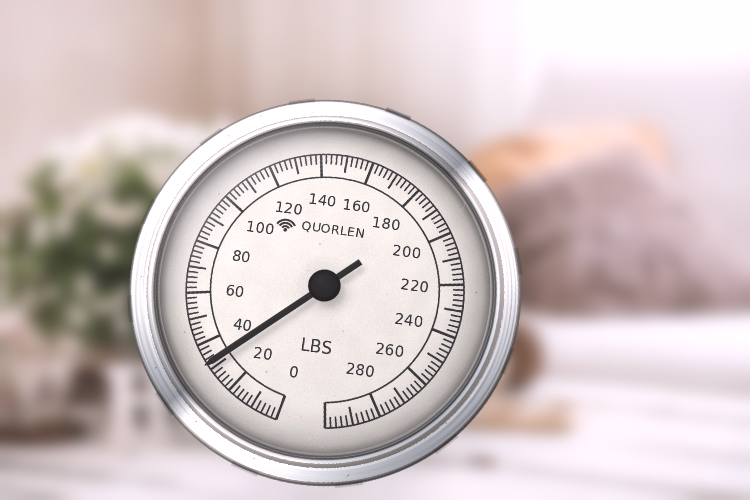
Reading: 32 lb
